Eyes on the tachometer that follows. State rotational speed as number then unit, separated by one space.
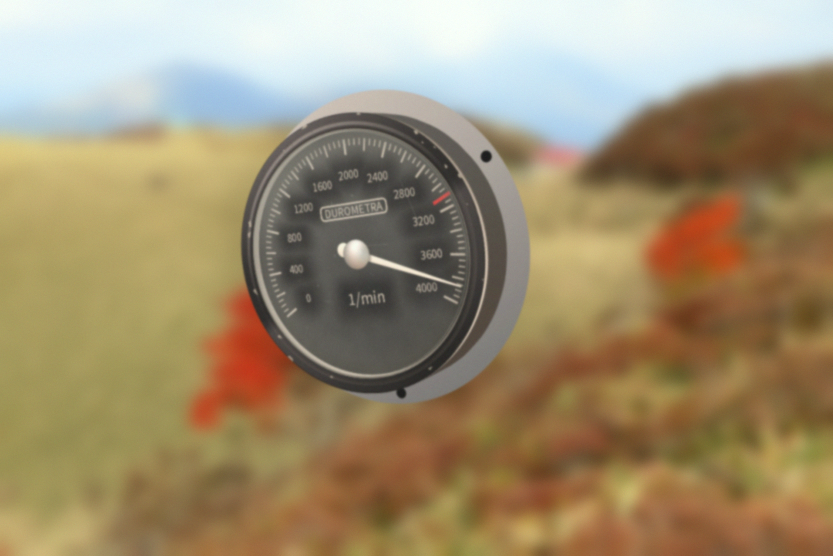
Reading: 3850 rpm
